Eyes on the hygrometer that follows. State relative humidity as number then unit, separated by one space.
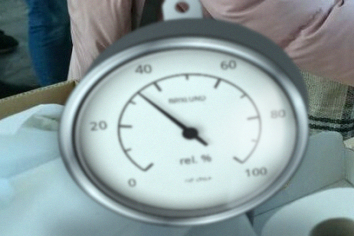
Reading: 35 %
